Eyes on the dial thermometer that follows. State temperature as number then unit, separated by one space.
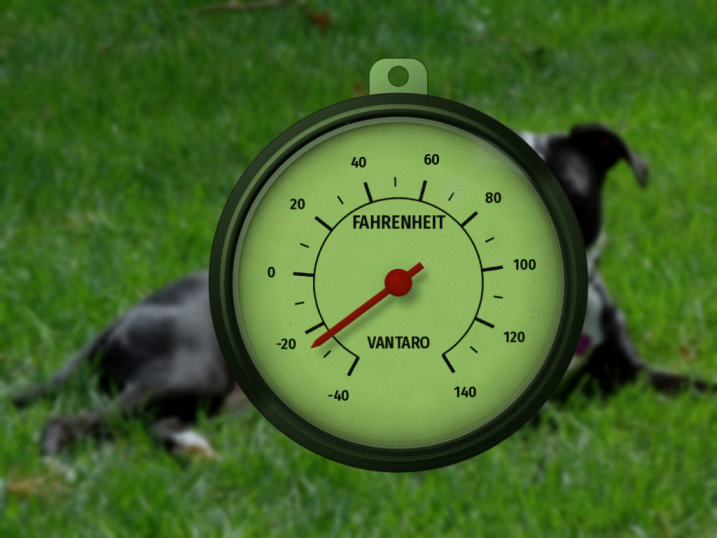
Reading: -25 °F
